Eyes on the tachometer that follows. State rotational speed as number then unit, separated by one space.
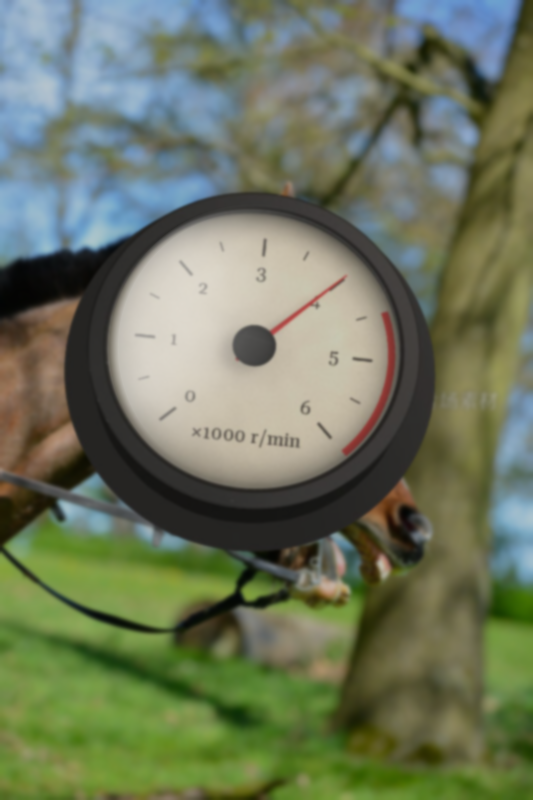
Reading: 4000 rpm
